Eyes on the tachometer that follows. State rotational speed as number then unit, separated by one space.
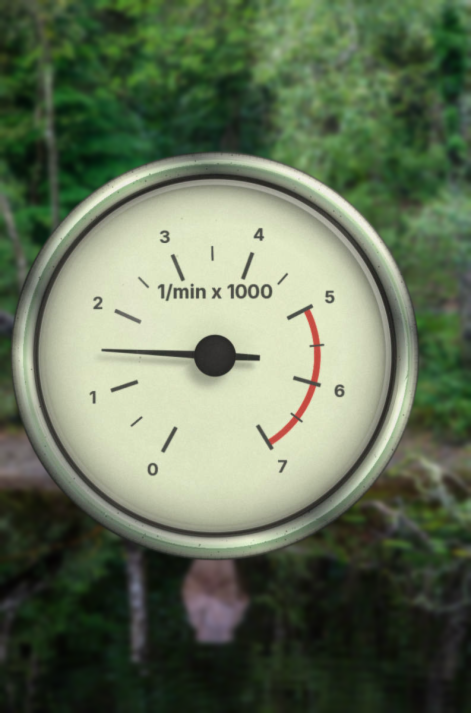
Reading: 1500 rpm
